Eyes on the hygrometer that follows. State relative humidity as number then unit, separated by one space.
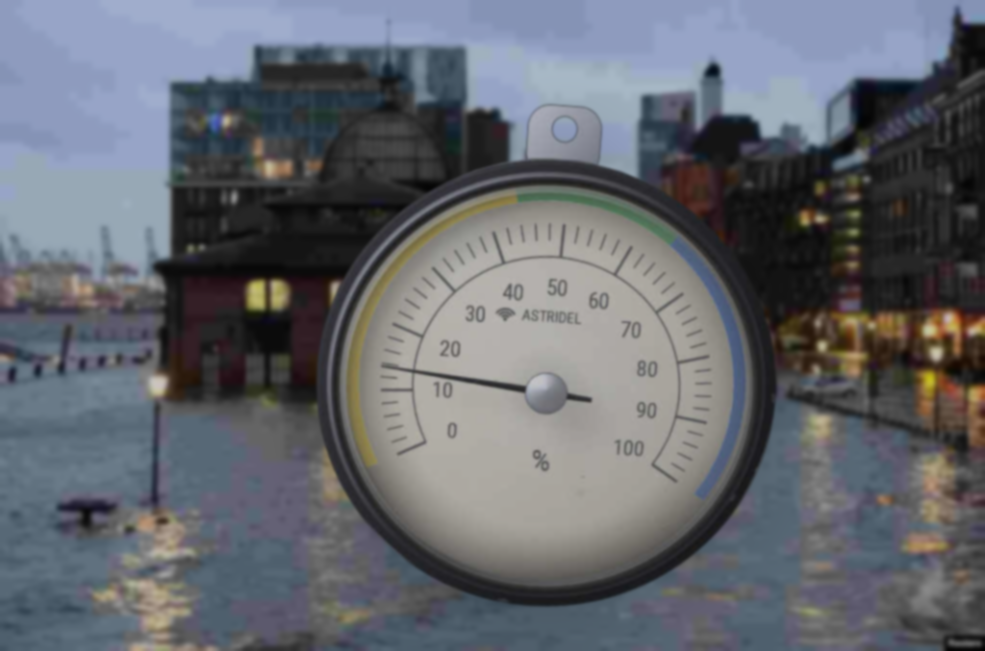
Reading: 14 %
